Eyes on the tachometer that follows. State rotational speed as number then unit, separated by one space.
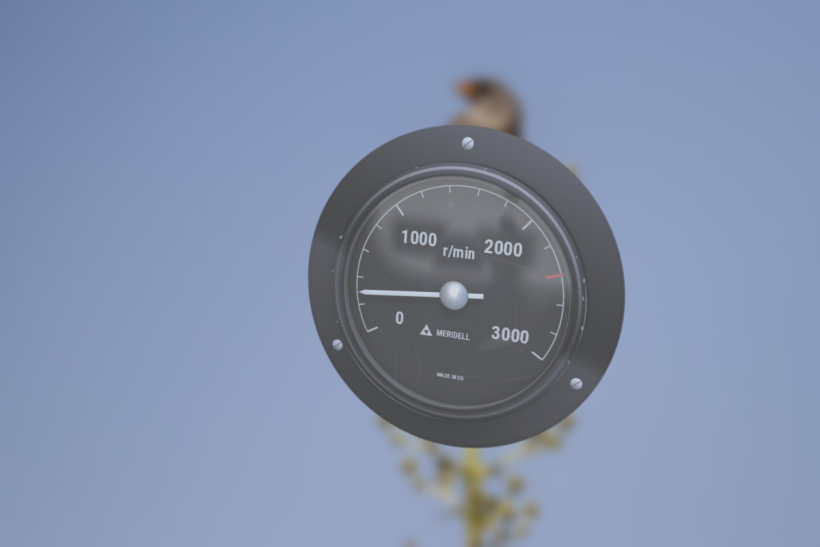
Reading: 300 rpm
